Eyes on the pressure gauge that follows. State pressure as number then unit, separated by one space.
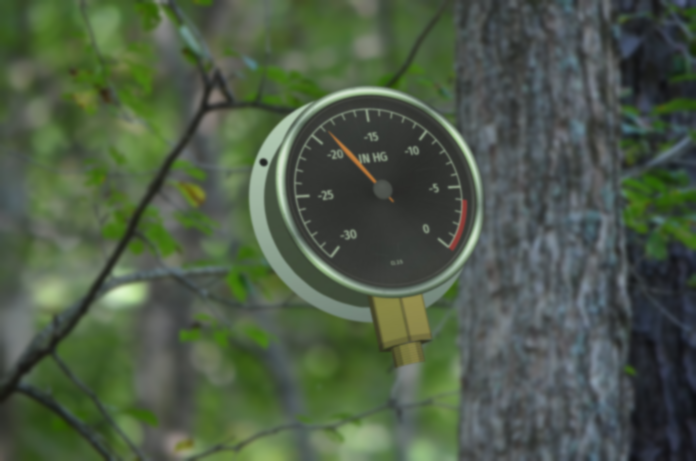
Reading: -19 inHg
